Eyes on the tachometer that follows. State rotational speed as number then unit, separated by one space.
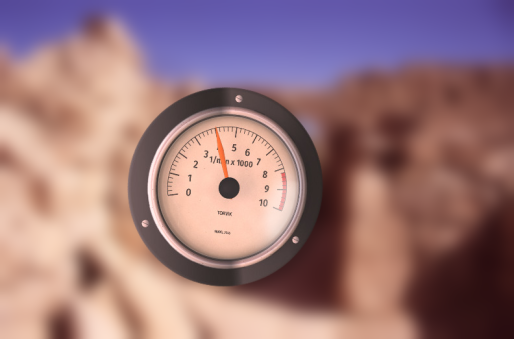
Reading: 4000 rpm
